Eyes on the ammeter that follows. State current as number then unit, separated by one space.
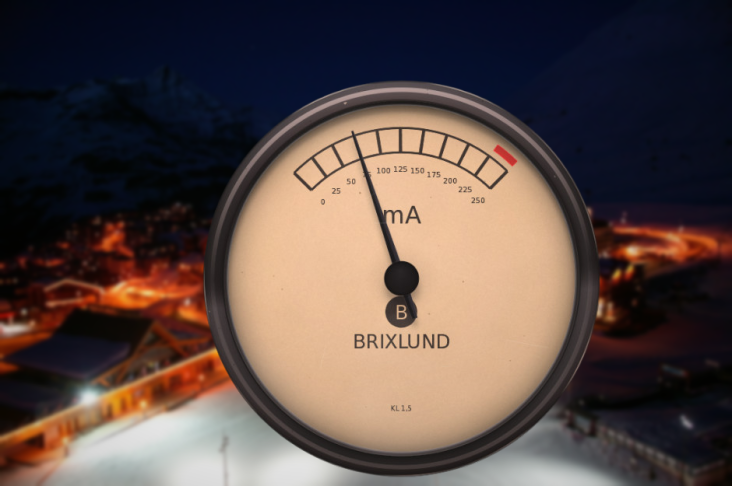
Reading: 75 mA
